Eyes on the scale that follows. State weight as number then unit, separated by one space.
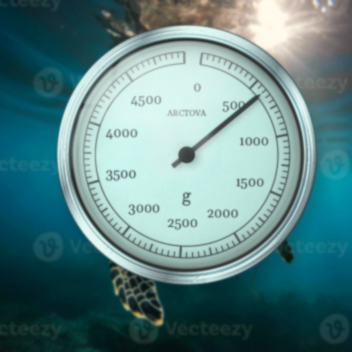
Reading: 600 g
